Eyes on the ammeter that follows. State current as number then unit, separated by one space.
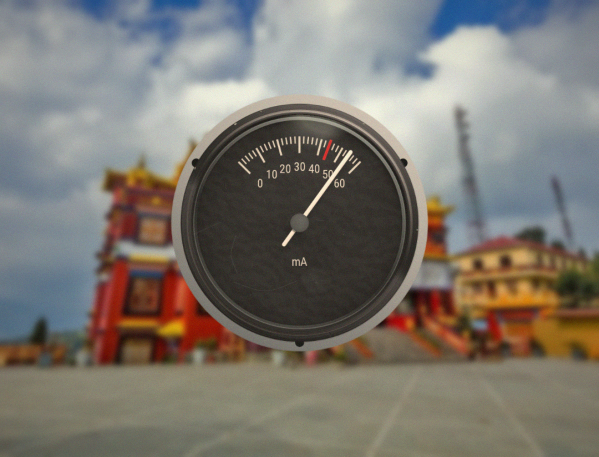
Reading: 54 mA
